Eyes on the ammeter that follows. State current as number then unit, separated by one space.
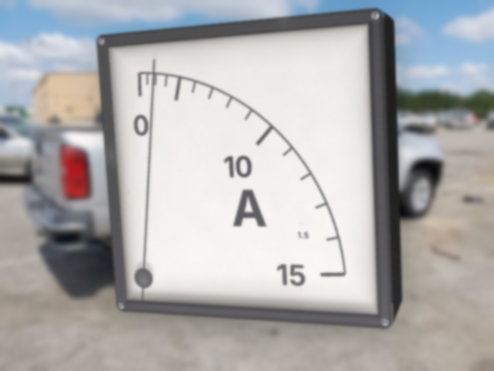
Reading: 3 A
